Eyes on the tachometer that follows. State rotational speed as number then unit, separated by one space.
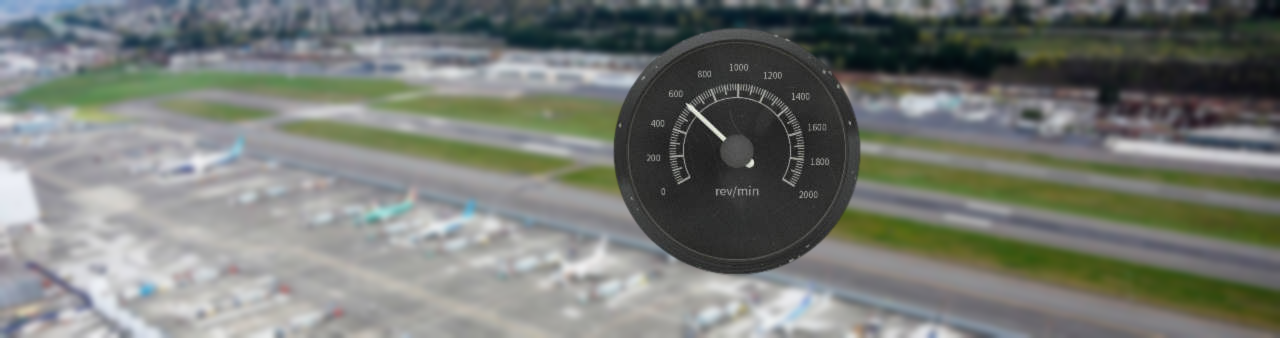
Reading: 600 rpm
